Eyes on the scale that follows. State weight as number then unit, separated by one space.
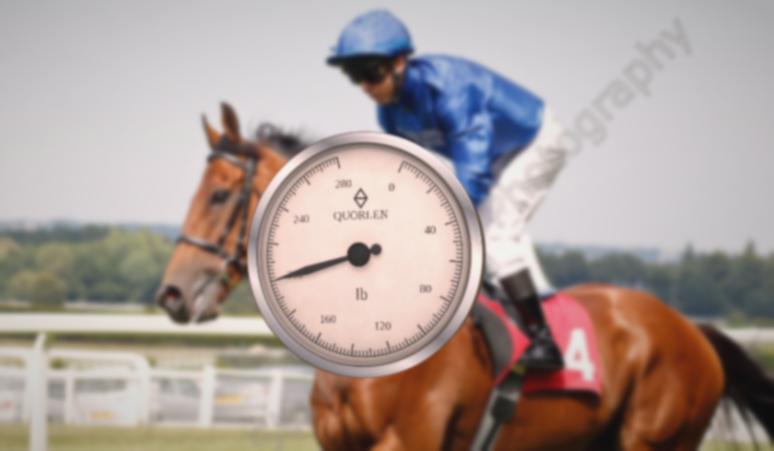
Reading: 200 lb
